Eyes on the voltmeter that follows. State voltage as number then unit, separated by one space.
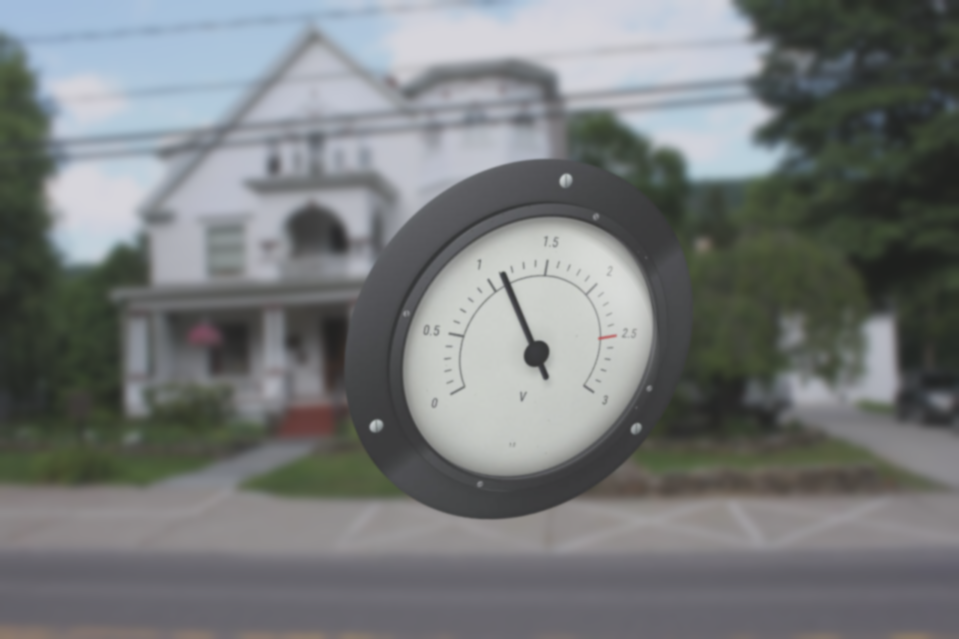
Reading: 1.1 V
